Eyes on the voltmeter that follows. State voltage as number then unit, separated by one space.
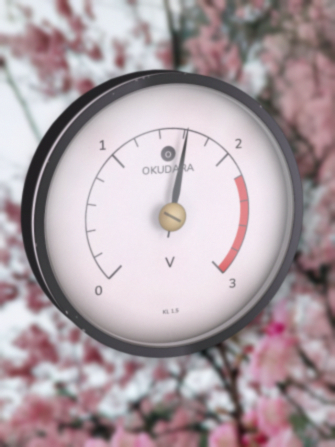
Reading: 1.6 V
